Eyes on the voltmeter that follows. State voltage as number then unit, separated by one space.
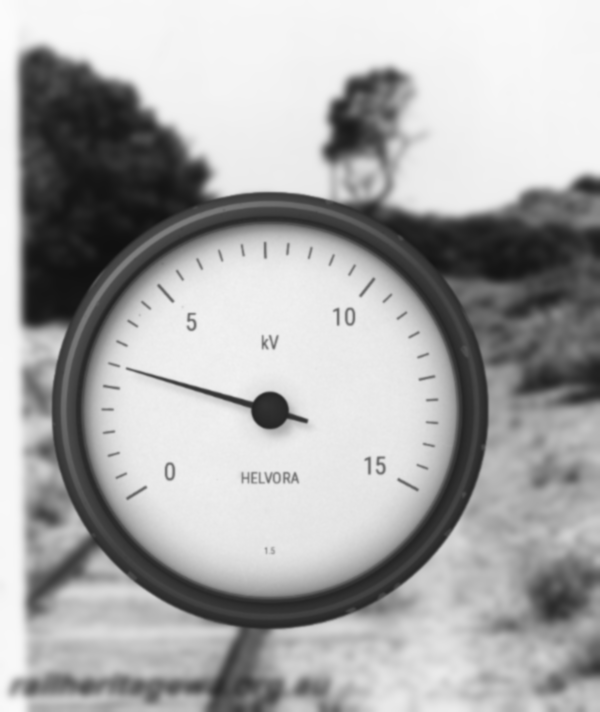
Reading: 3 kV
